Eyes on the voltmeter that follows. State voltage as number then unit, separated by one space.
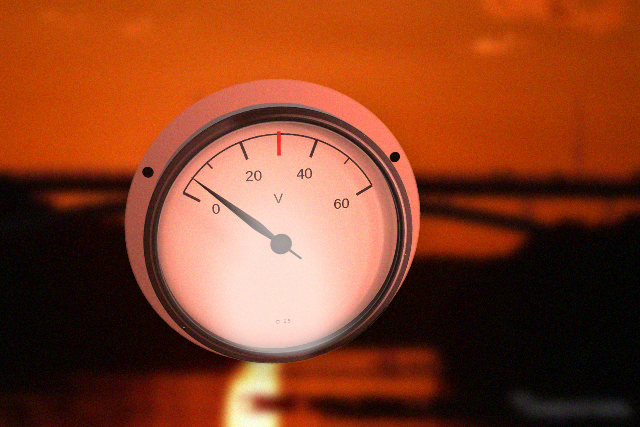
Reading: 5 V
